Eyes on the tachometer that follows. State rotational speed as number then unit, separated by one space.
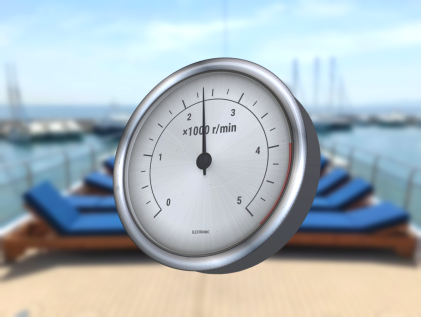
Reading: 2375 rpm
